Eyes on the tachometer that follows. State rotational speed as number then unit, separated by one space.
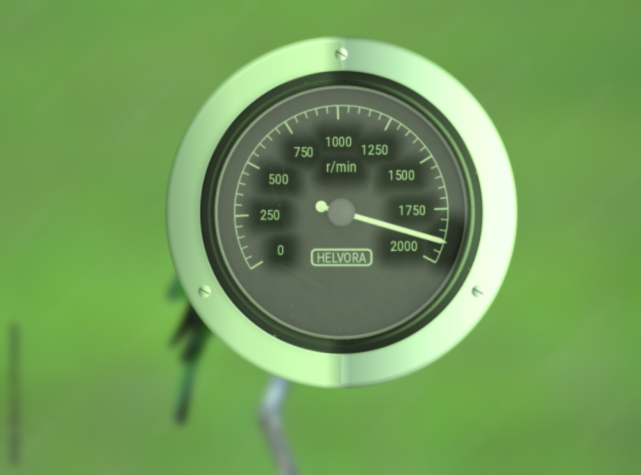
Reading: 1900 rpm
